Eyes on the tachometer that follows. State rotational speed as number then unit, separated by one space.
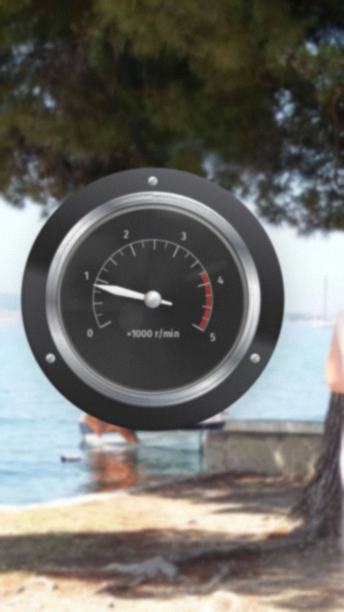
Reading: 875 rpm
